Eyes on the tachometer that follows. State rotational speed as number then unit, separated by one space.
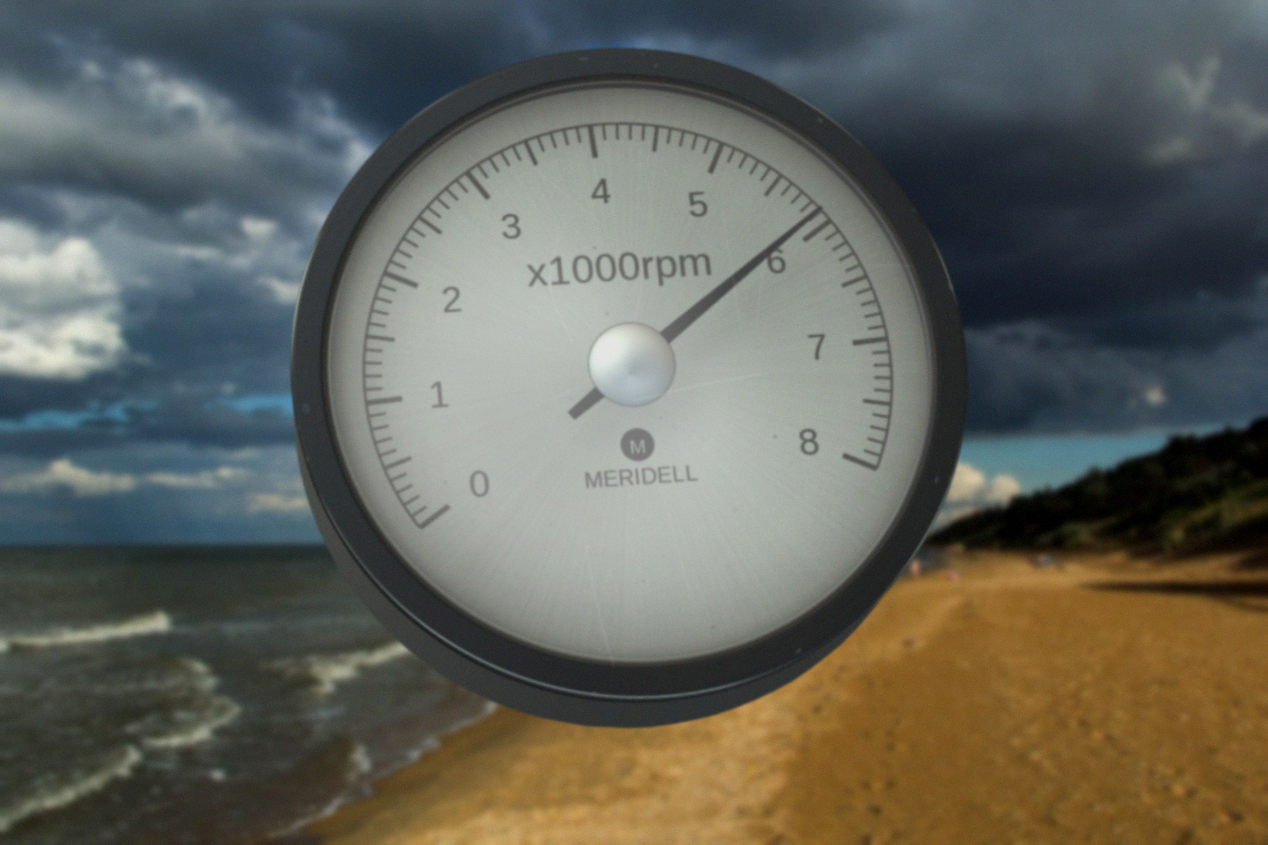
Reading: 5900 rpm
